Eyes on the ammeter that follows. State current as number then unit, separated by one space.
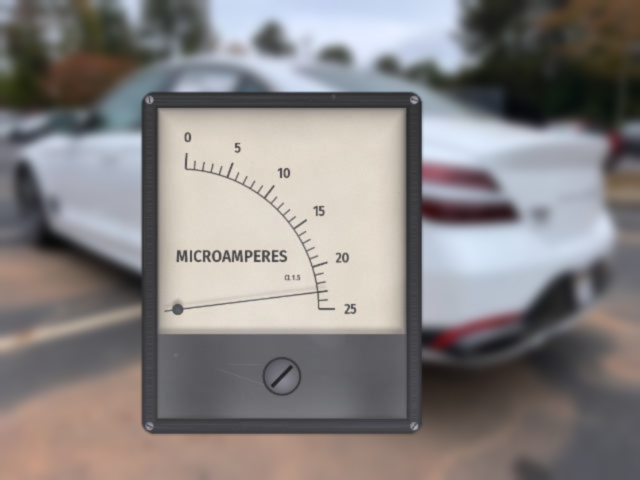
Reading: 23 µA
